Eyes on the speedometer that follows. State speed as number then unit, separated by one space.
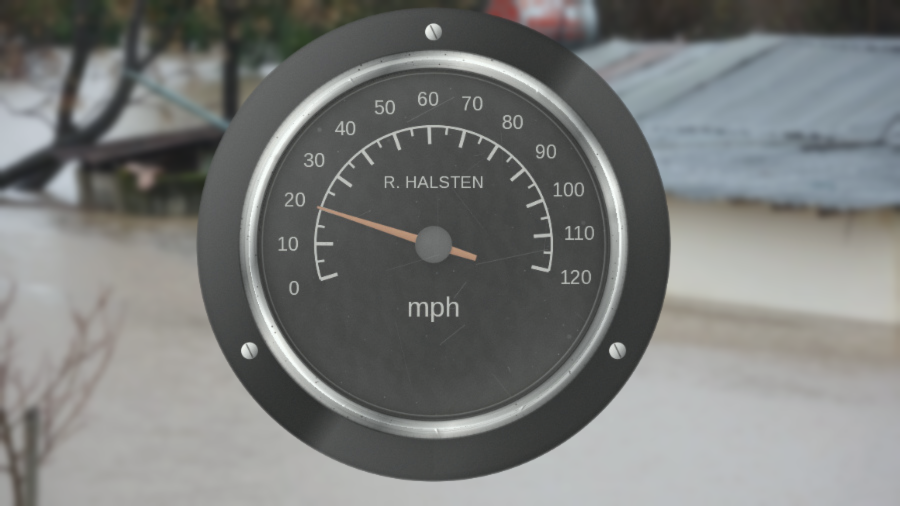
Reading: 20 mph
